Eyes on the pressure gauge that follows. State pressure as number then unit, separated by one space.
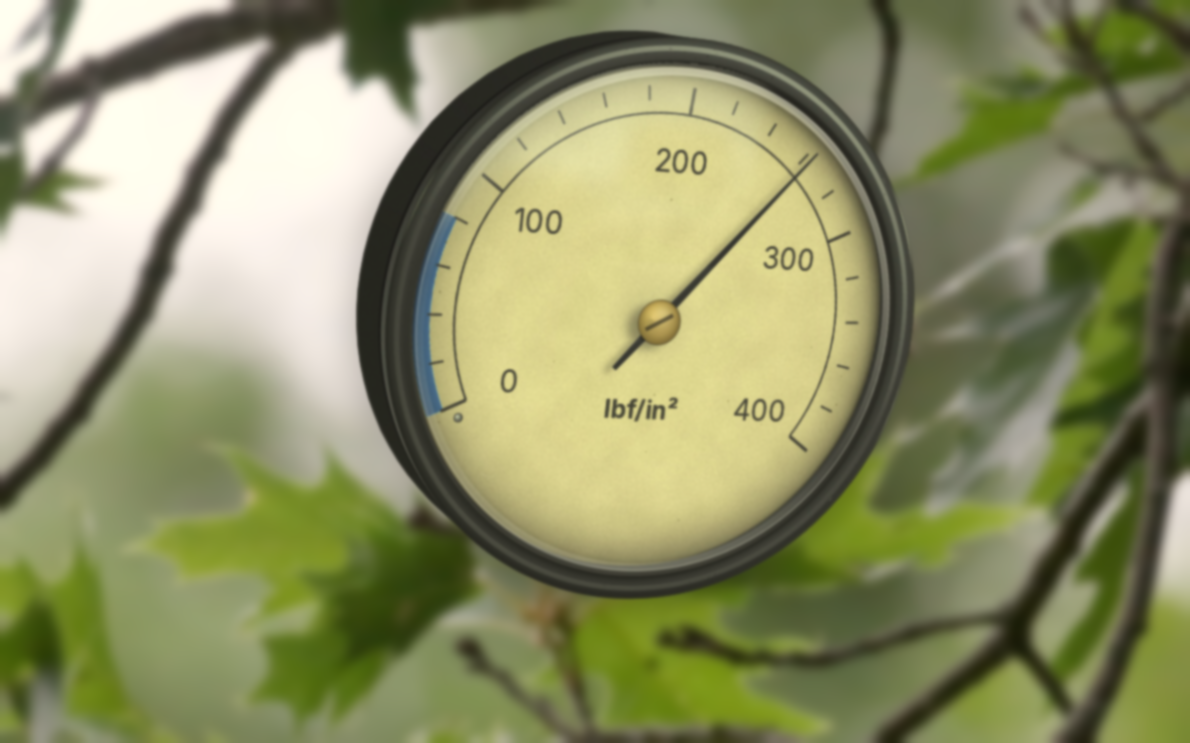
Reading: 260 psi
